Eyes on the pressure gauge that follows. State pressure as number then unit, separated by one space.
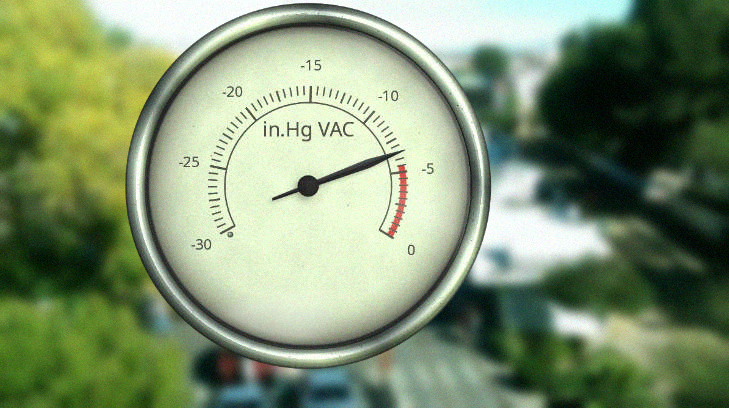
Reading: -6.5 inHg
